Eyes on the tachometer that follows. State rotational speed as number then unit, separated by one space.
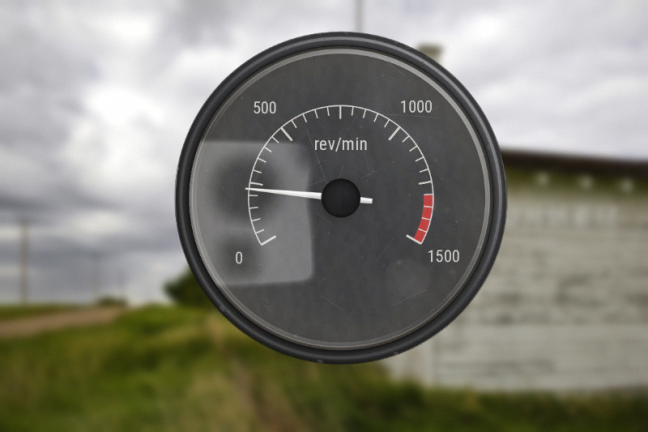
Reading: 225 rpm
